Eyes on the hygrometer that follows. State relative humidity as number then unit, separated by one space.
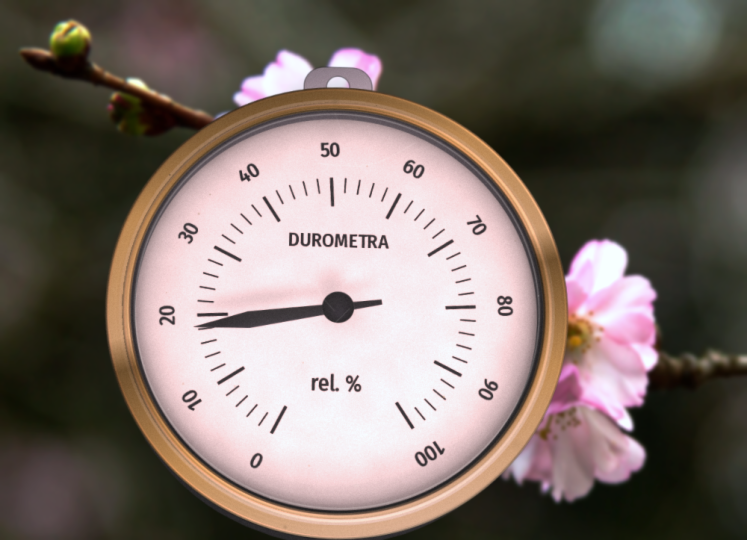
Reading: 18 %
